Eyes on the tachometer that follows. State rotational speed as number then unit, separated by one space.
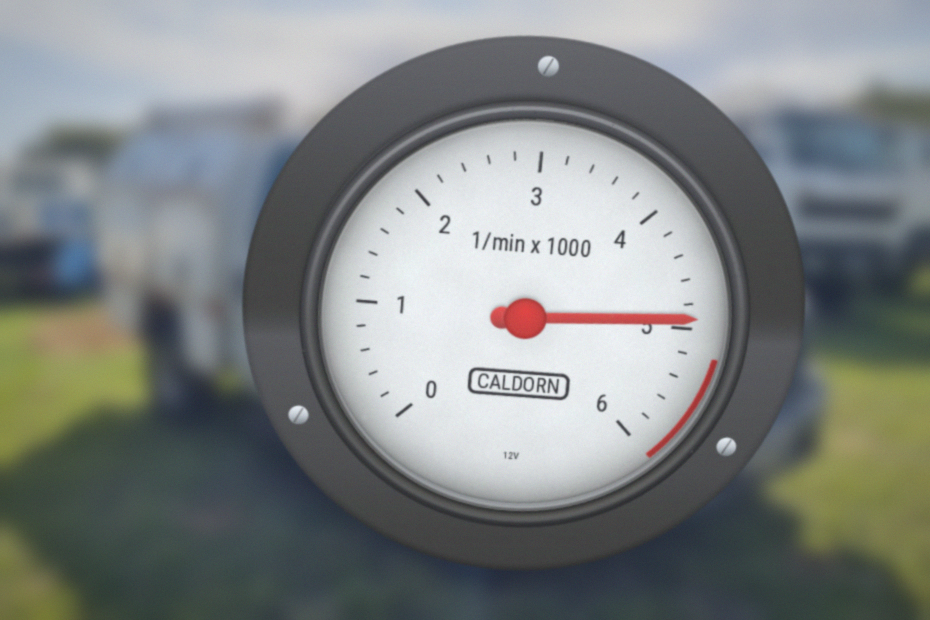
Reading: 4900 rpm
